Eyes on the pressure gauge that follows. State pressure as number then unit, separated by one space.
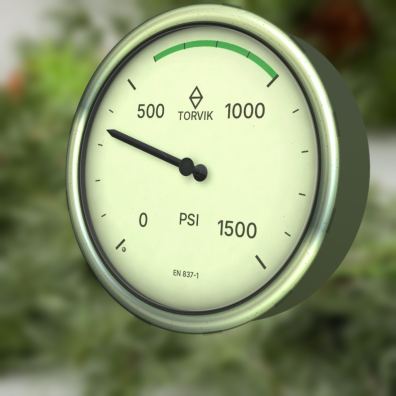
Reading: 350 psi
